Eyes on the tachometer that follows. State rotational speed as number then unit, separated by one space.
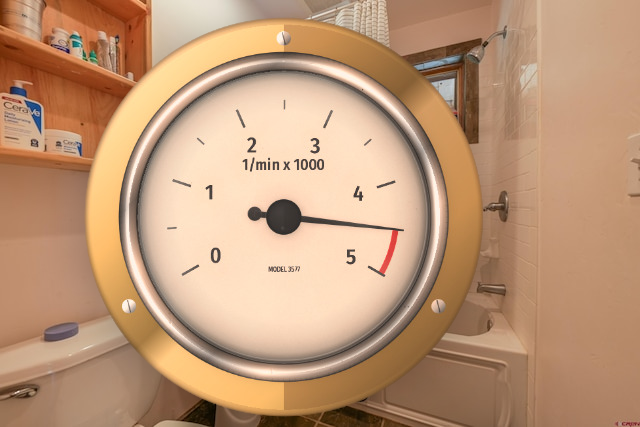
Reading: 4500 rpm
